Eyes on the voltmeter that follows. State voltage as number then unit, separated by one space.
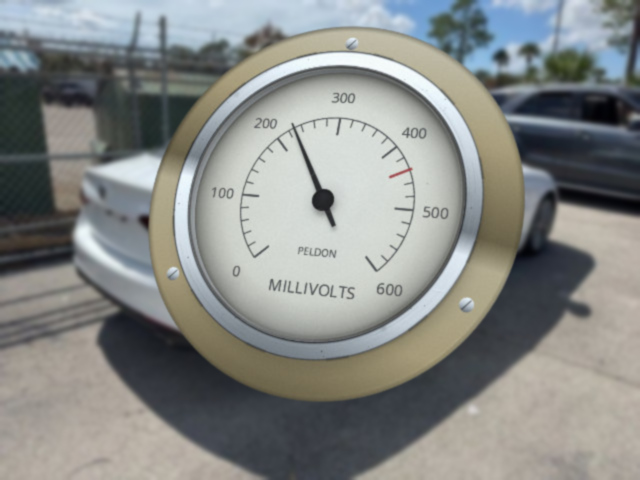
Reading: 230 mV
